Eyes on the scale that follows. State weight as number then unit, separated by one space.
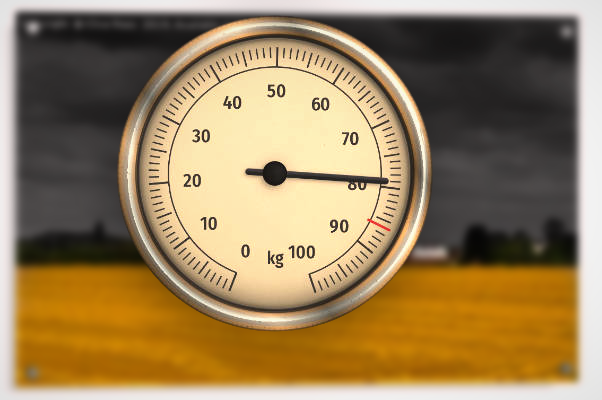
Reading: 79 kg
